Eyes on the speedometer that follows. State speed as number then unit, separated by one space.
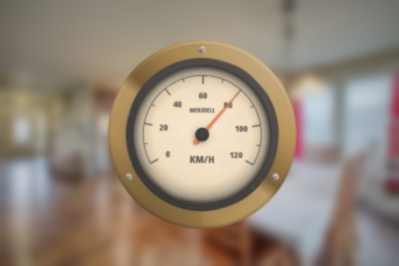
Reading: 80 km/h
